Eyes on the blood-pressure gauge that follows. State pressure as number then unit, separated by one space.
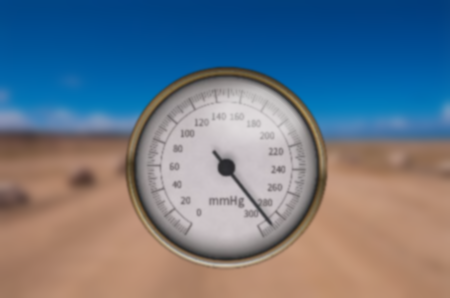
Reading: 290 mmHg
